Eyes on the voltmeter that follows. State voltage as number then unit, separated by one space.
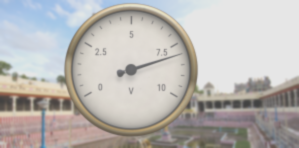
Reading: 8 V
